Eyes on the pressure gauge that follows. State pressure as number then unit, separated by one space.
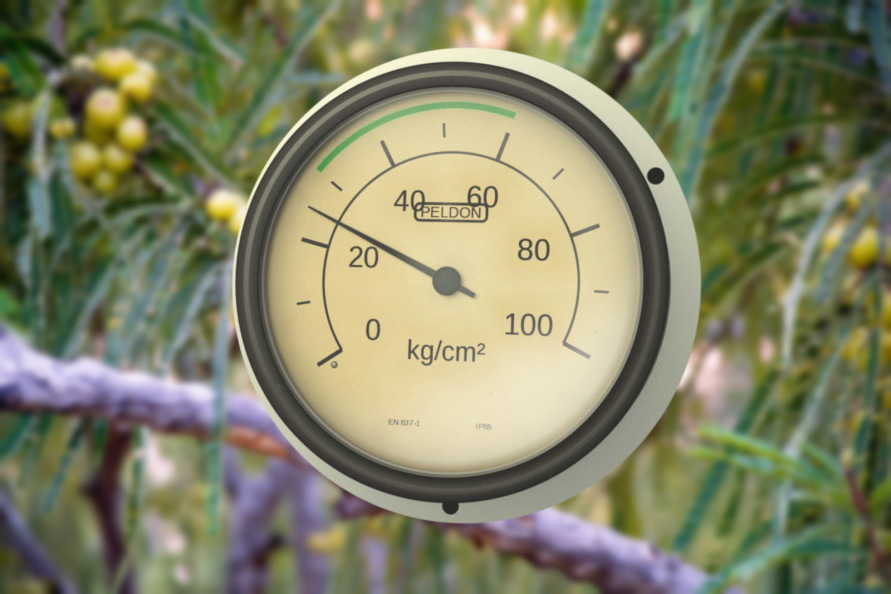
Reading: 25 kg/cm²
